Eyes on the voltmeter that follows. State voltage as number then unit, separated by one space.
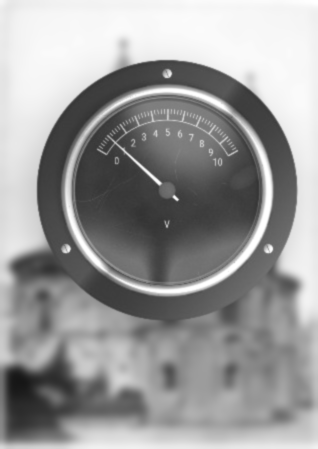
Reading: 1 V
